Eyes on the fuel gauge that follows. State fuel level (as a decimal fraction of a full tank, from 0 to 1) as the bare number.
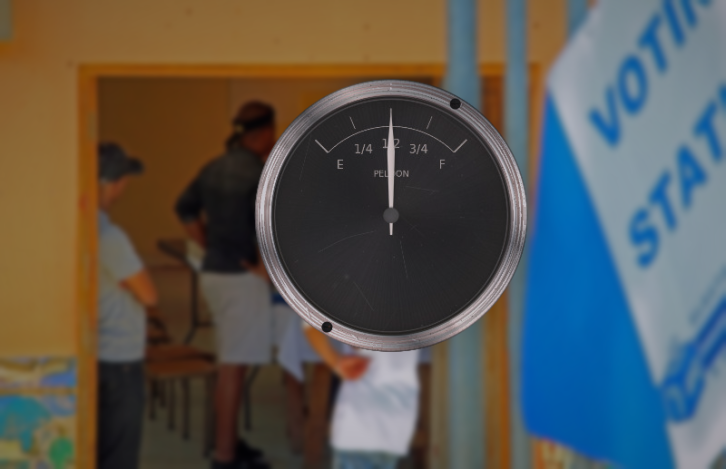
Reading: 0.5
